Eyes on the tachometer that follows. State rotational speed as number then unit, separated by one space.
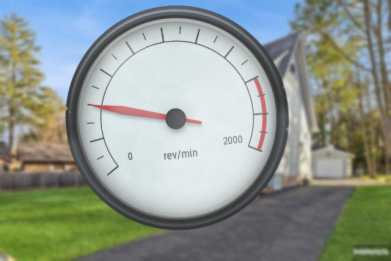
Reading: 400 rpm
